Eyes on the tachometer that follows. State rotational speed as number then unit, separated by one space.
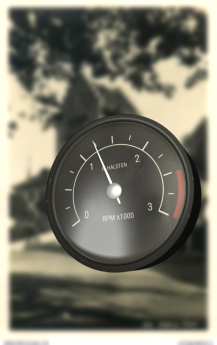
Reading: 1250 rpm
